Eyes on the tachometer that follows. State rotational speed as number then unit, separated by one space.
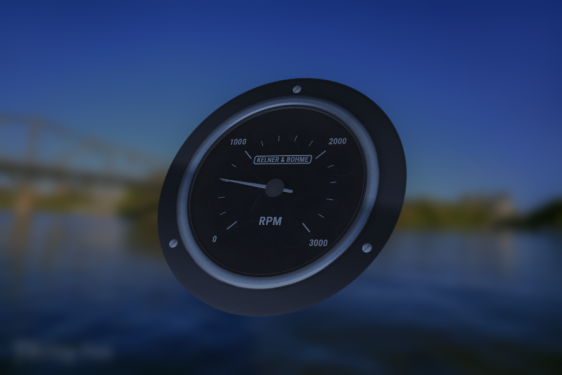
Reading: 600 rpm
